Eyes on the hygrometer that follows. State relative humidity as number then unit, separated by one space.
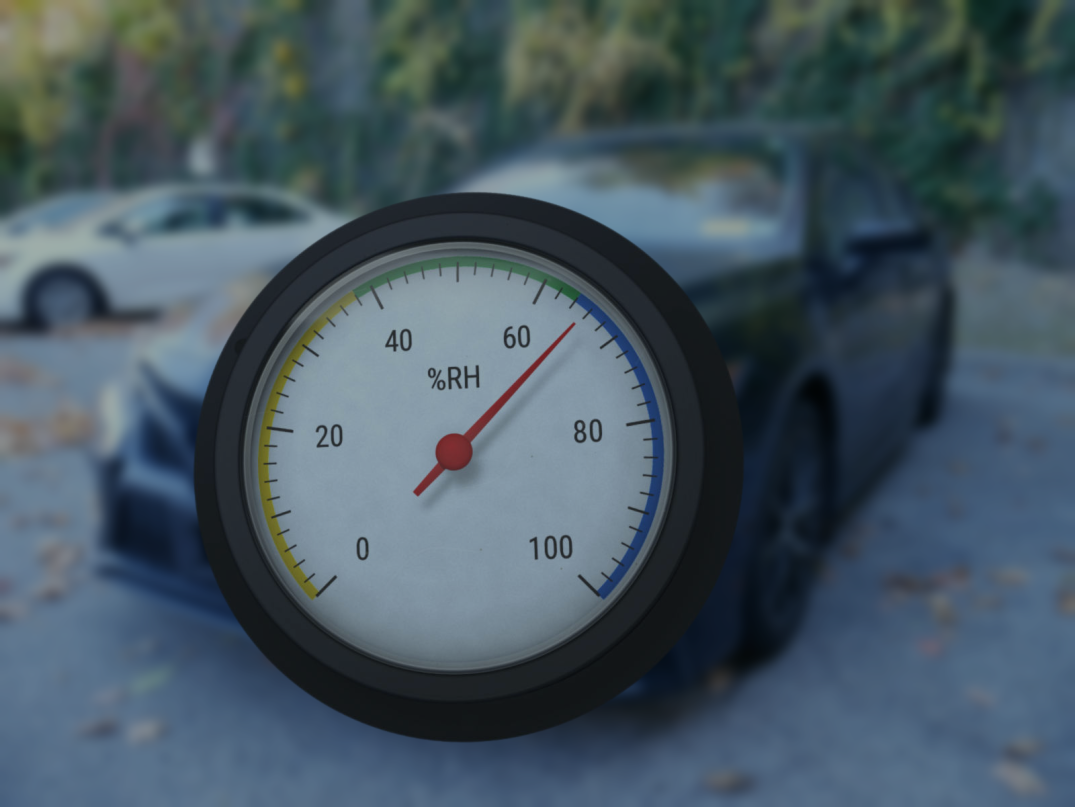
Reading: 66 %
